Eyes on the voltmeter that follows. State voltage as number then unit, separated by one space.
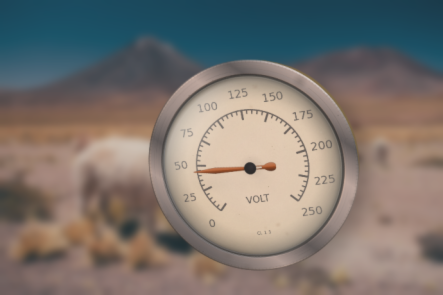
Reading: 45 V
